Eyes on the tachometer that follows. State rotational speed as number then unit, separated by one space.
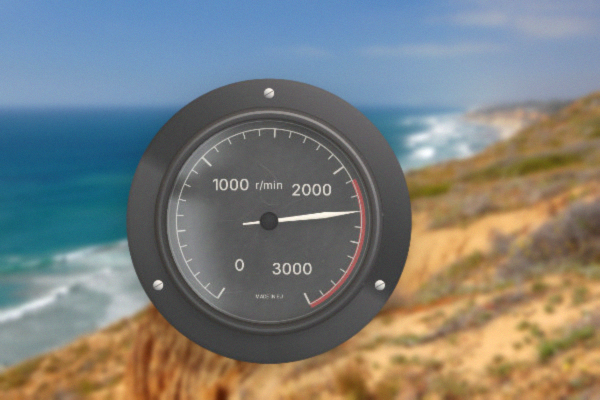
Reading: 2300 rpm
